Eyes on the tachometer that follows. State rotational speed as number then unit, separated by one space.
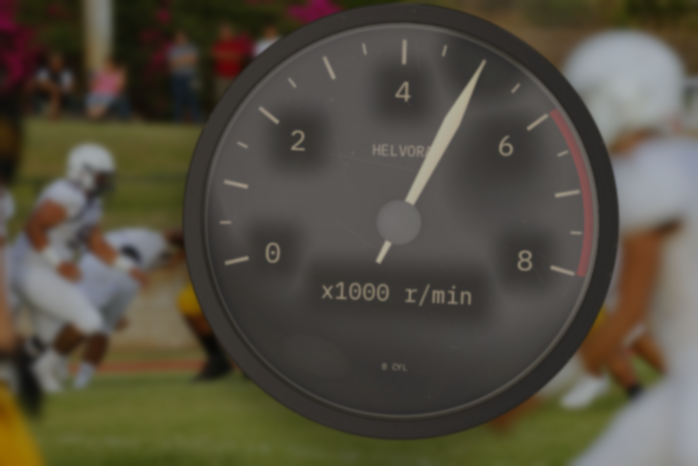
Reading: 5000 rpm
